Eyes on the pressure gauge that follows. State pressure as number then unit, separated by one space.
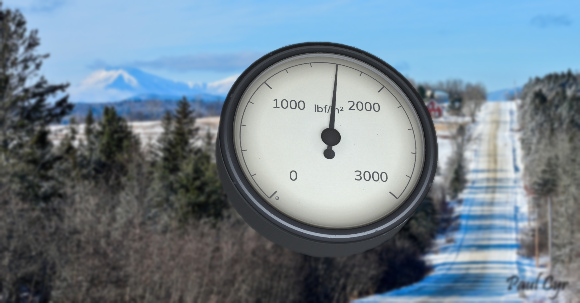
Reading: 1600 psi
